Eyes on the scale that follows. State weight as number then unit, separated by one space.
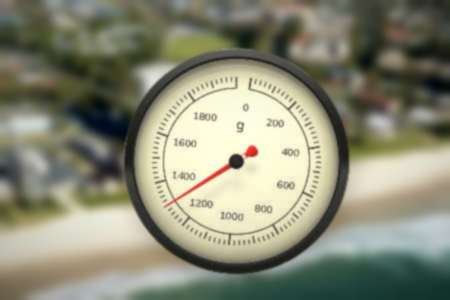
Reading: 1300 g
